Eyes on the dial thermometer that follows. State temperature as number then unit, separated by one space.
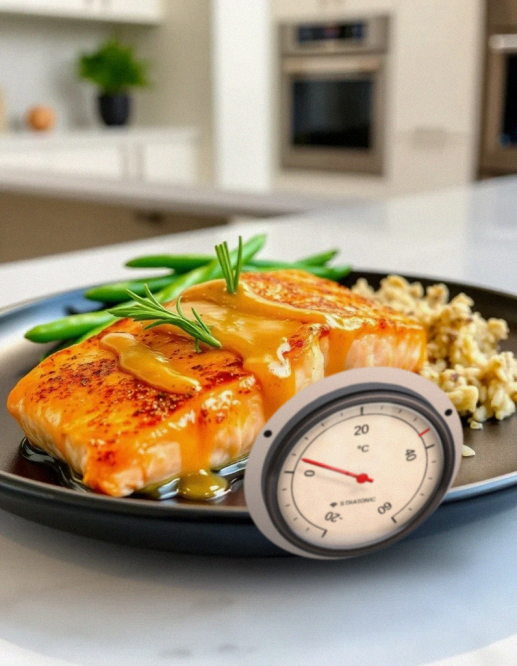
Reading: 4 °C
